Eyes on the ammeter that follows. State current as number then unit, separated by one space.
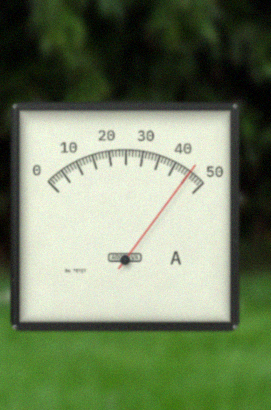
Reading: 45 A
